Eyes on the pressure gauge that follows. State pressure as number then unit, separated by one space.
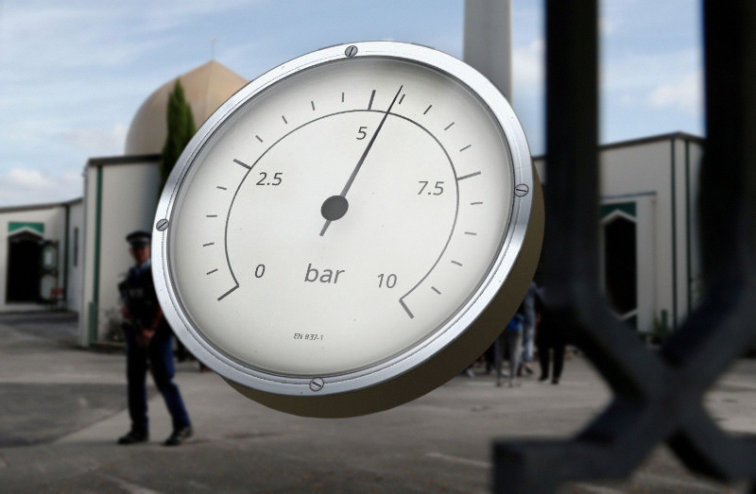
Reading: 5.5 bar
